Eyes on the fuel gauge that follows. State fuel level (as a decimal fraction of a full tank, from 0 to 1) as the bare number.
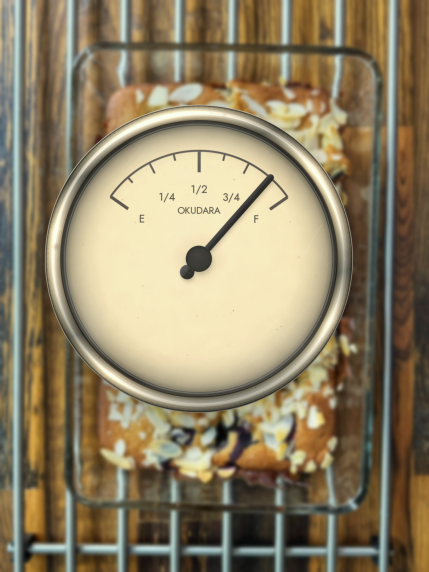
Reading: 0.875
